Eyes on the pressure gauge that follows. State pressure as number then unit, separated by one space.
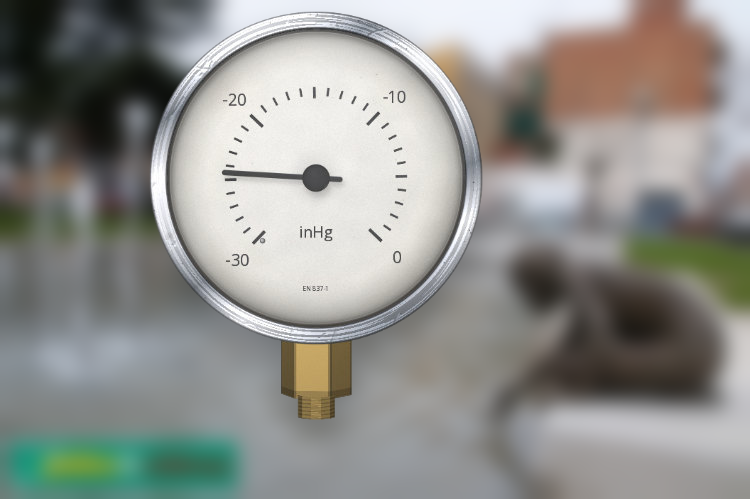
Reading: -24.5 inHg
